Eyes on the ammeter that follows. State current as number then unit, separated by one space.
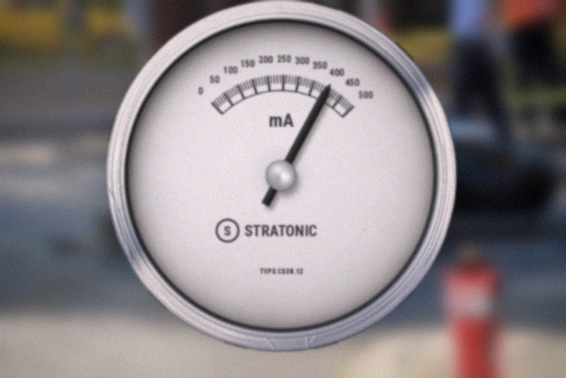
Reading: 400 mA
